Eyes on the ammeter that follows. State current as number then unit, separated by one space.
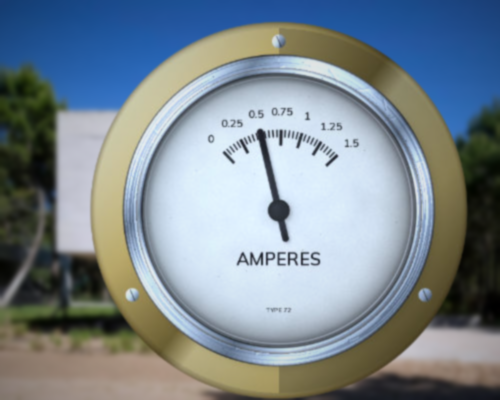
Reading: 0.5 A
